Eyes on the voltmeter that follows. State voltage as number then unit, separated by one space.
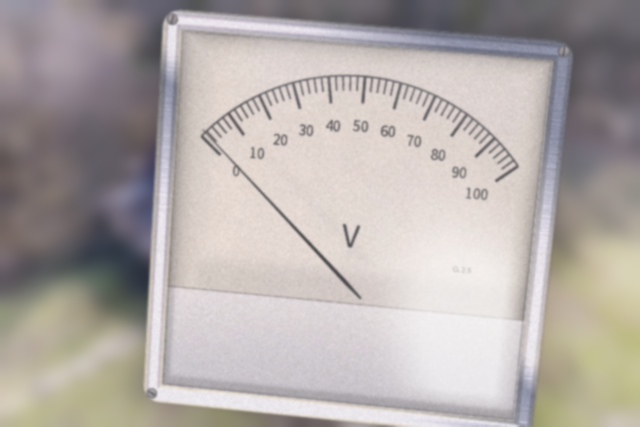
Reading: 2 V
